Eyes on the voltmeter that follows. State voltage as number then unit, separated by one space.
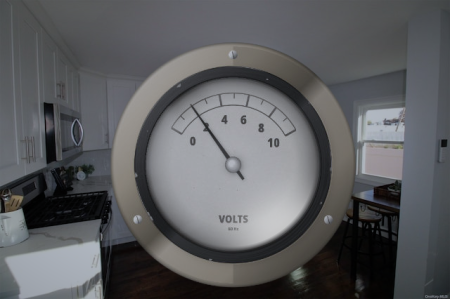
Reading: 2 V
